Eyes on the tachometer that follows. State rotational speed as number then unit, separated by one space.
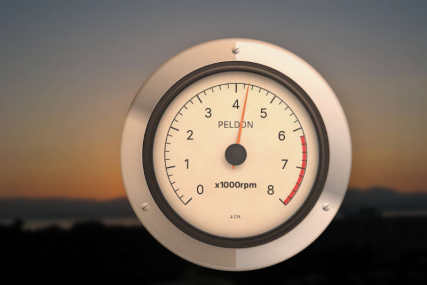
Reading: 4300 rpm
